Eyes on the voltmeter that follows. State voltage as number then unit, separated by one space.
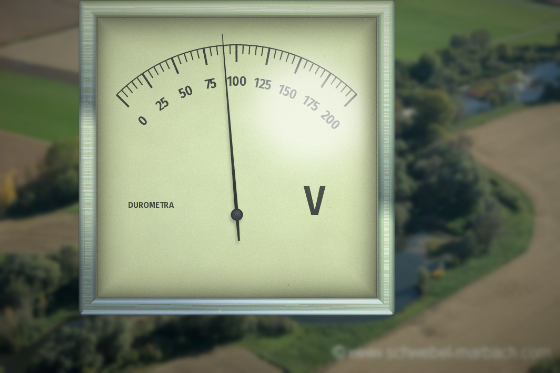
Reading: 90 V
